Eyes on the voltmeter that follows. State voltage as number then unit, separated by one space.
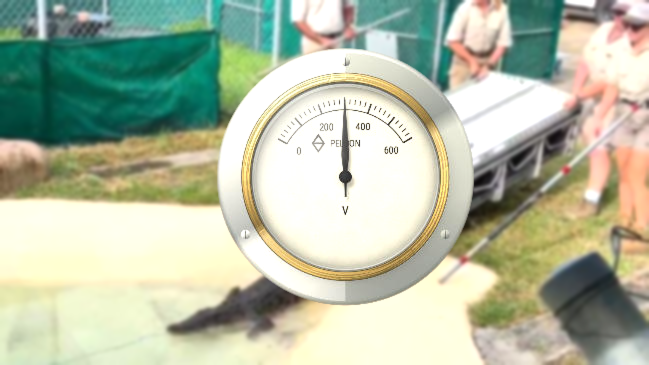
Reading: 300 V
